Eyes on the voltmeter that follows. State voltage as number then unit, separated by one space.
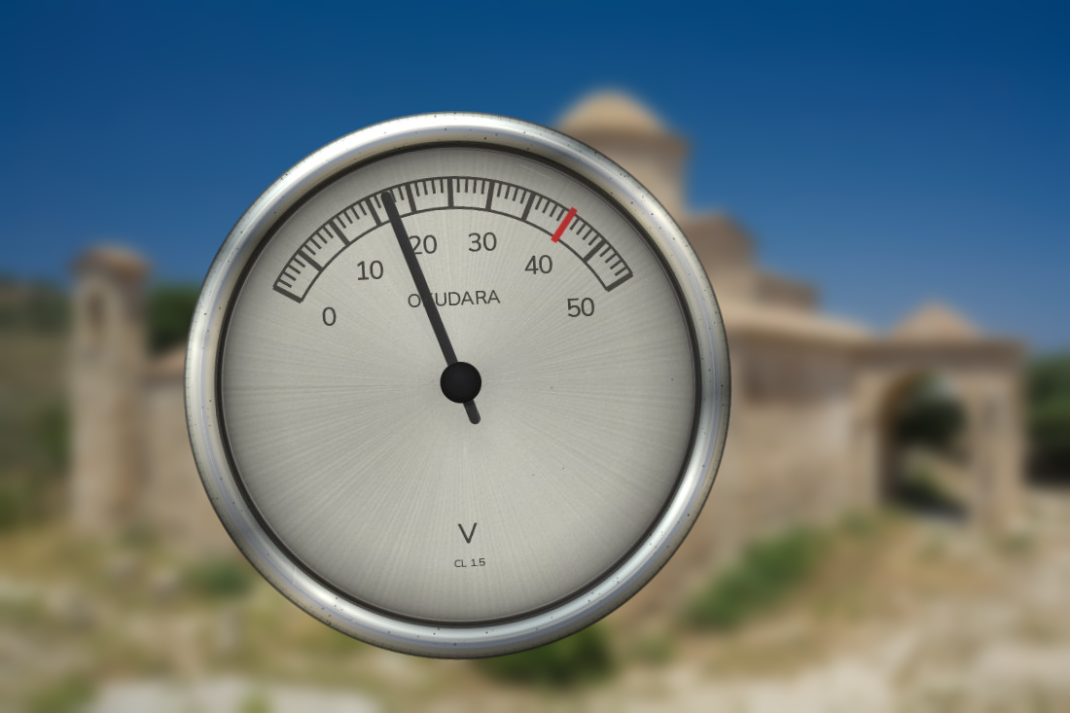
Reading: 17 V
